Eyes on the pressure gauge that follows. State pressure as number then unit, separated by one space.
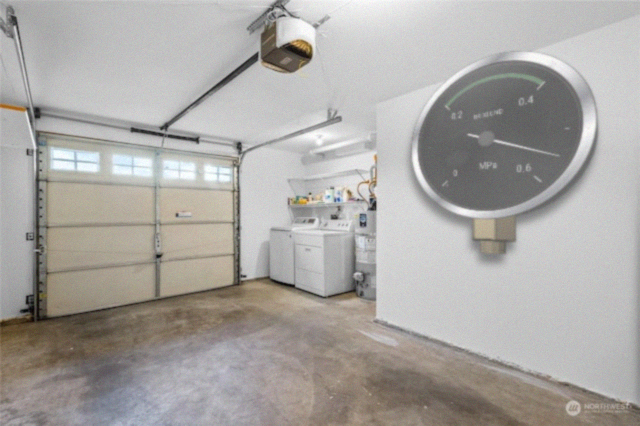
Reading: 0.55 MPa
